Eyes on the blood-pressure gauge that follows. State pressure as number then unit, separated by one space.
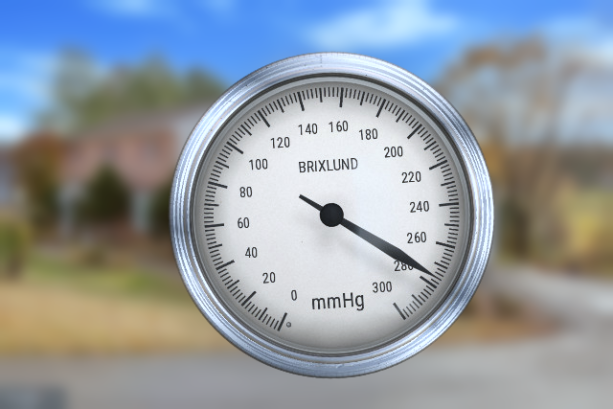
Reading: 276 mmHg
